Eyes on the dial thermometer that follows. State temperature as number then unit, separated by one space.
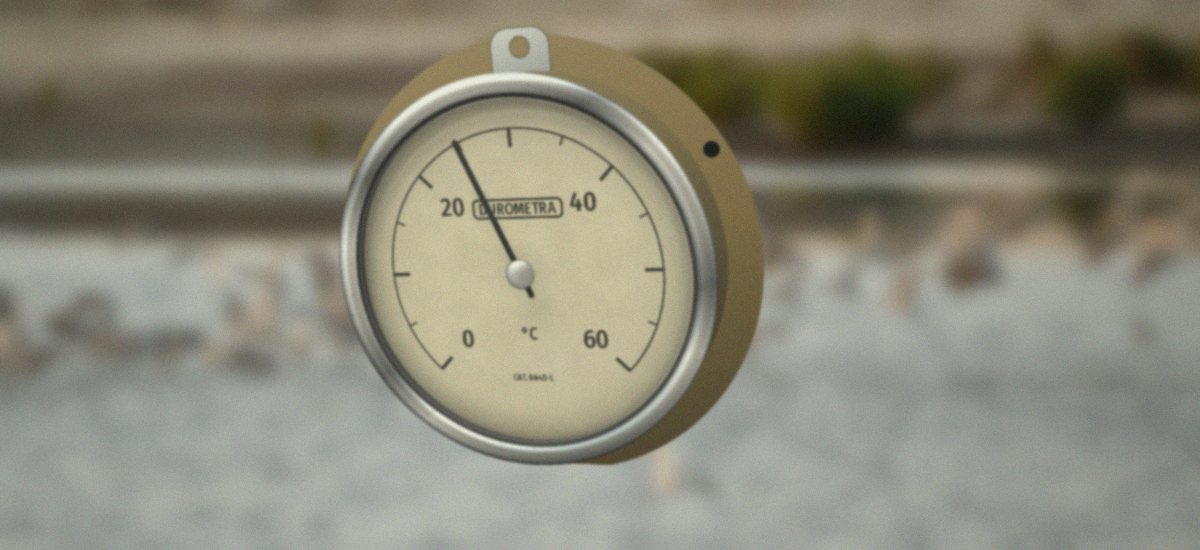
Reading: 25 °C
